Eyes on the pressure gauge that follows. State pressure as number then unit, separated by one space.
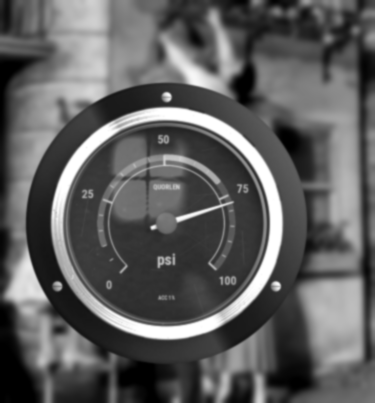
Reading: 77.5 psi
